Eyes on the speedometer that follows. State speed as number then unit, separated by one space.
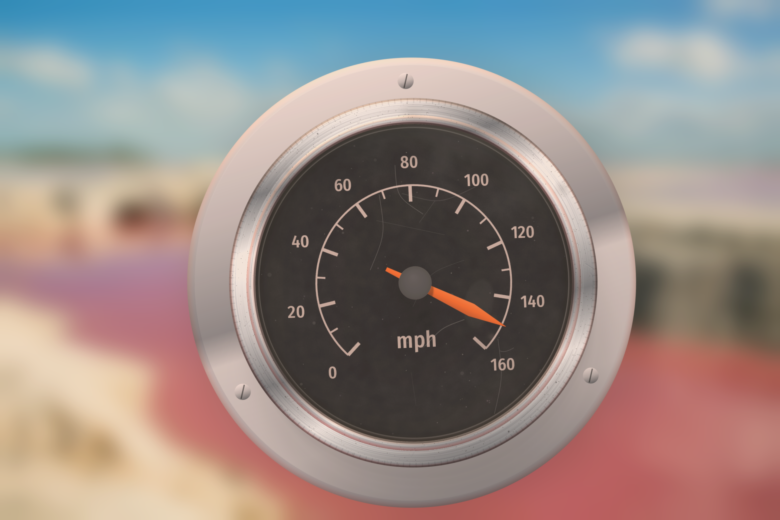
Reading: 150 mph
